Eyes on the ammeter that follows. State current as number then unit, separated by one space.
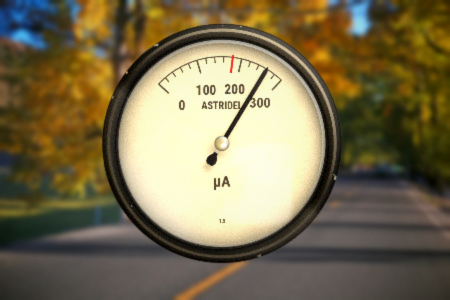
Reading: 260 µA
